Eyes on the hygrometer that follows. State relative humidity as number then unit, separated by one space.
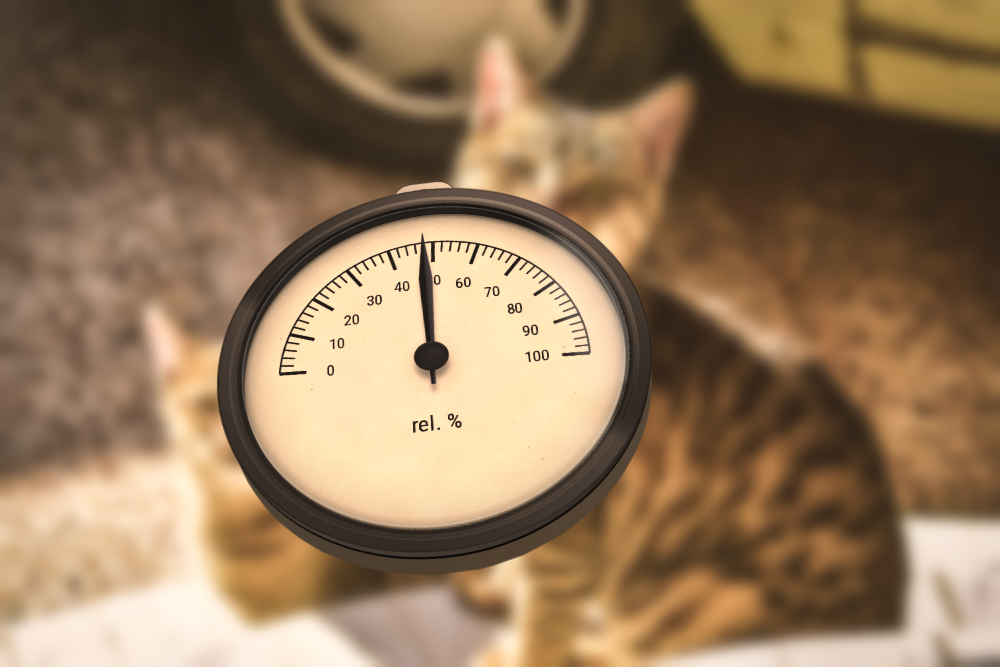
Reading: 48 %
